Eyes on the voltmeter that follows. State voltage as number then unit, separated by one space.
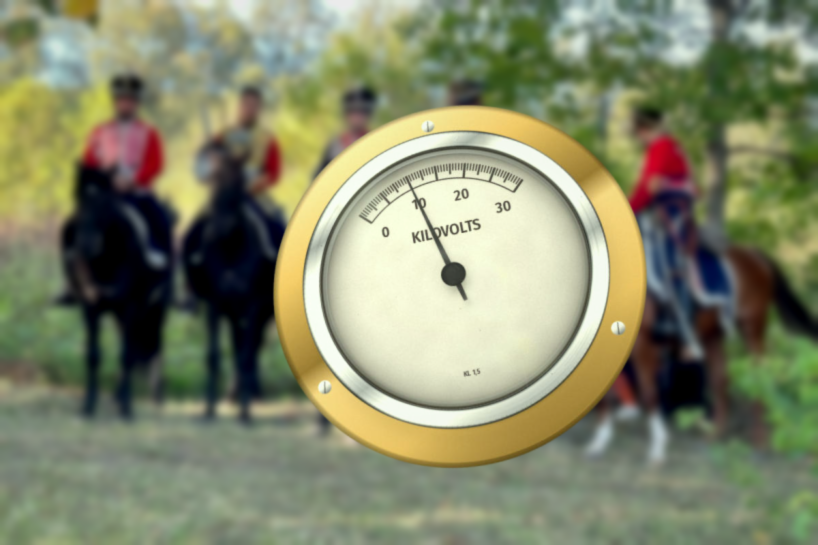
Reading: 10 kV
